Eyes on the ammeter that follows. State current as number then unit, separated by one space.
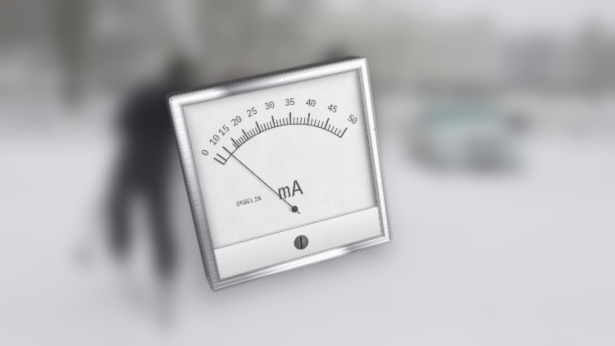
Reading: 10 mA
